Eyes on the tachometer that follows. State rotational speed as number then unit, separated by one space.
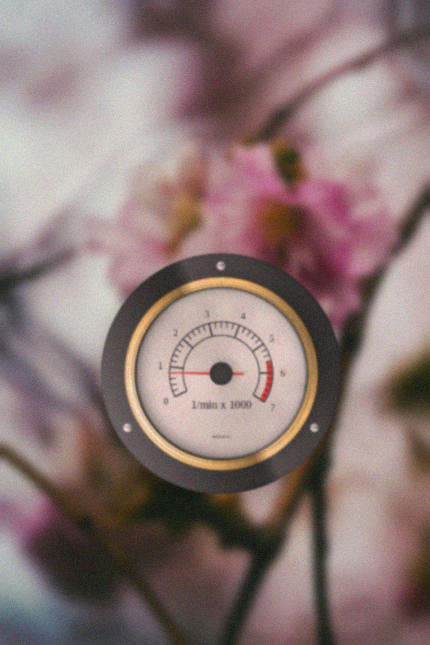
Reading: 800 rpm
